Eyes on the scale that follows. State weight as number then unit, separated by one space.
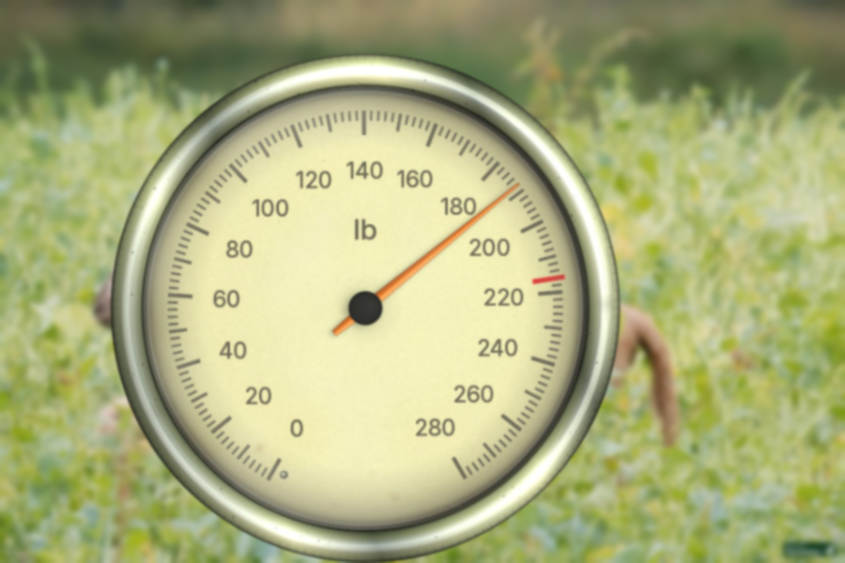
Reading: 188 lb
